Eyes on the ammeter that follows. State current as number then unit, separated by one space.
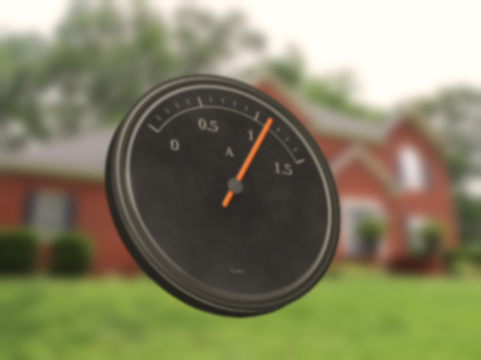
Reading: 1.1 A
